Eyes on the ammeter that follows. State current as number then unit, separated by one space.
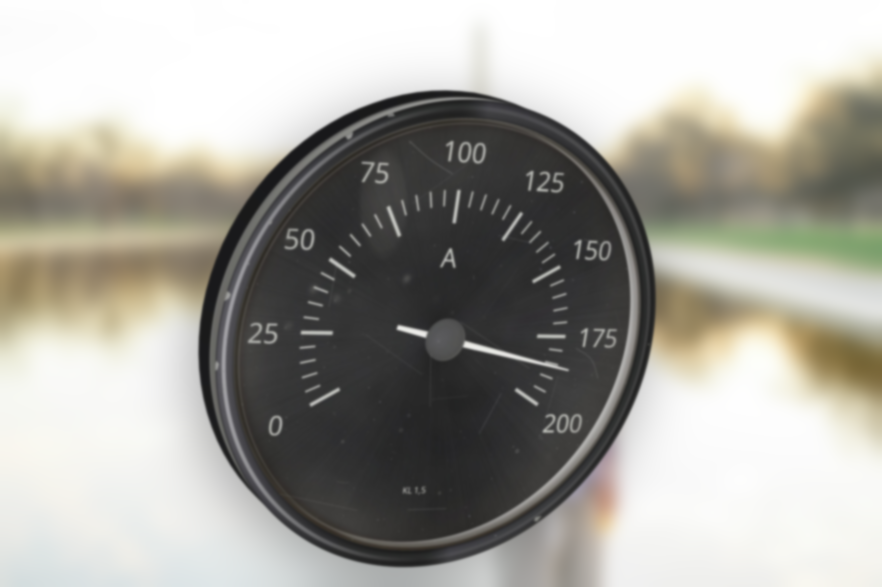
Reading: 185 A
